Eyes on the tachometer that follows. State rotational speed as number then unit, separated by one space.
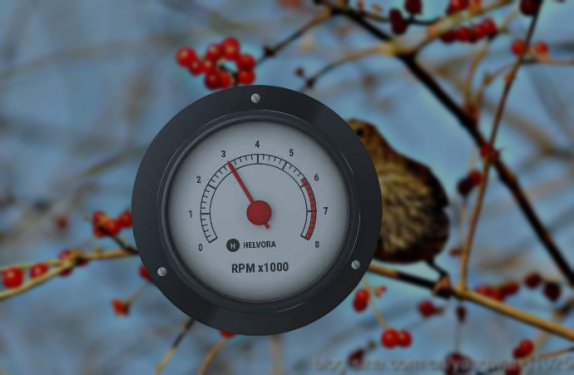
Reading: 3000 rpm
